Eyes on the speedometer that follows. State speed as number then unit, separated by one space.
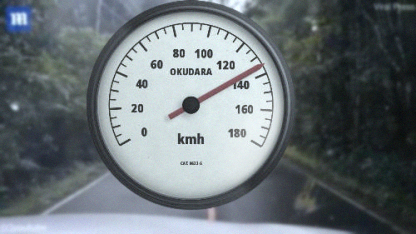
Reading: 135 km/h
